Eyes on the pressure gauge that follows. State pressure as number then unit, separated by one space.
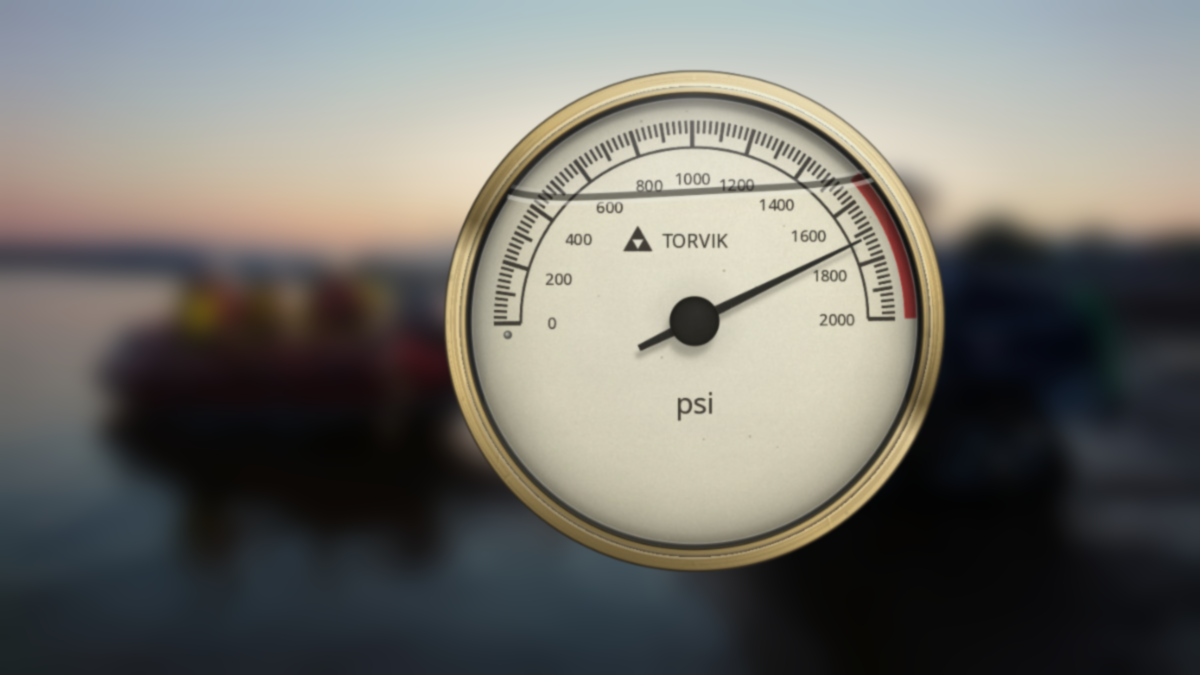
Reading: 1720 psi
